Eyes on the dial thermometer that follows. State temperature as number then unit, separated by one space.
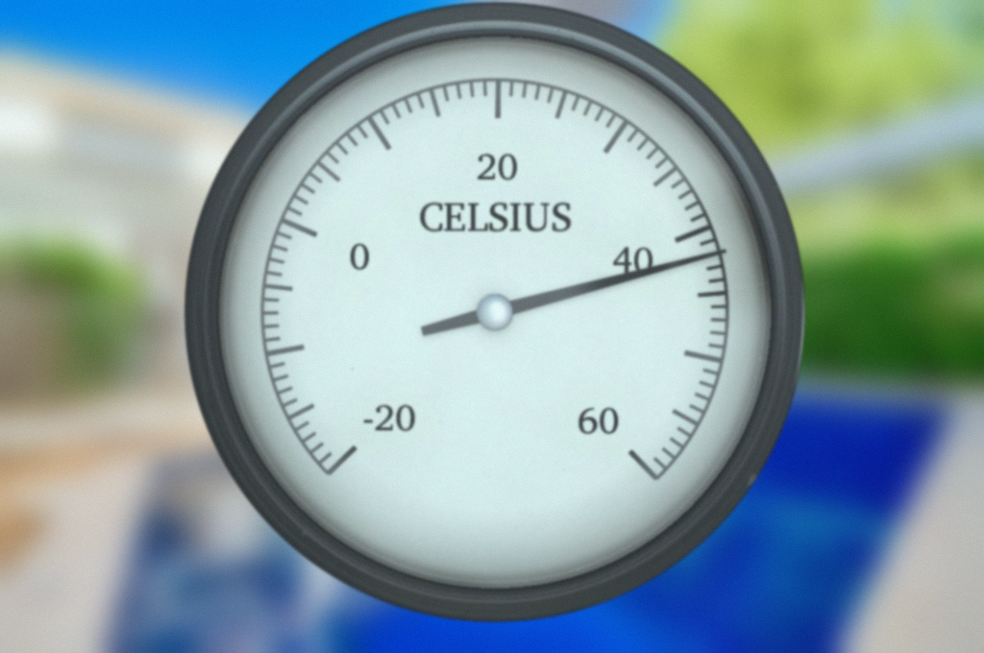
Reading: 42 °C
